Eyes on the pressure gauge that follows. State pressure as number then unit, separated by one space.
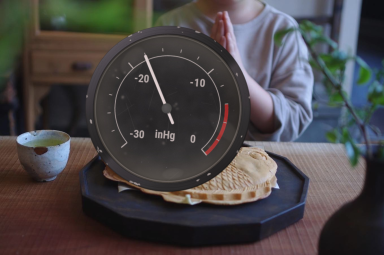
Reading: -18 inHg
